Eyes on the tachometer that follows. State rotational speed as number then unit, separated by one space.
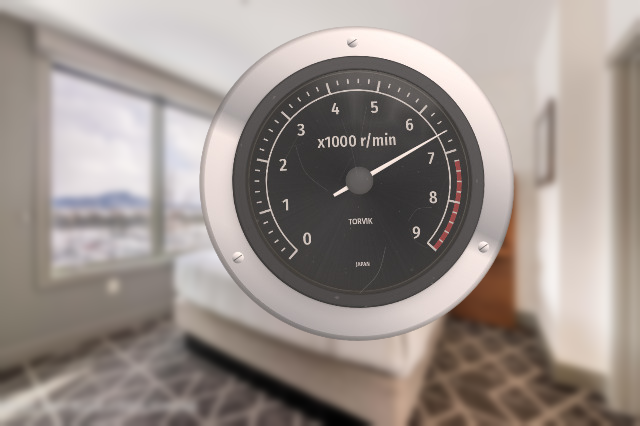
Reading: 6600 rpm
